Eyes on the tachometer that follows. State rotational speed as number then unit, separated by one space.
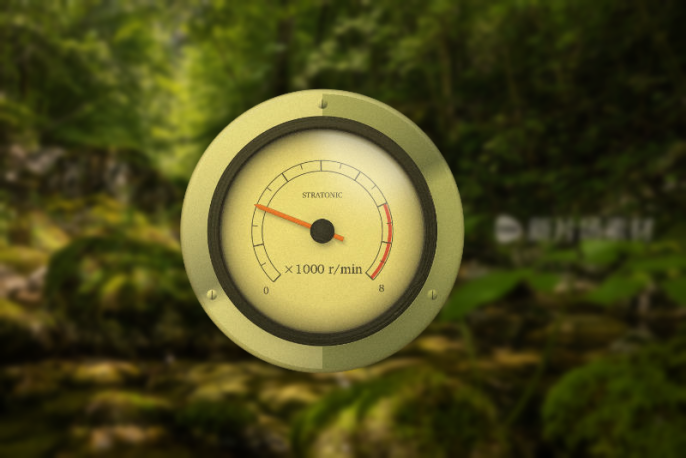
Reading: 2000 rpm
